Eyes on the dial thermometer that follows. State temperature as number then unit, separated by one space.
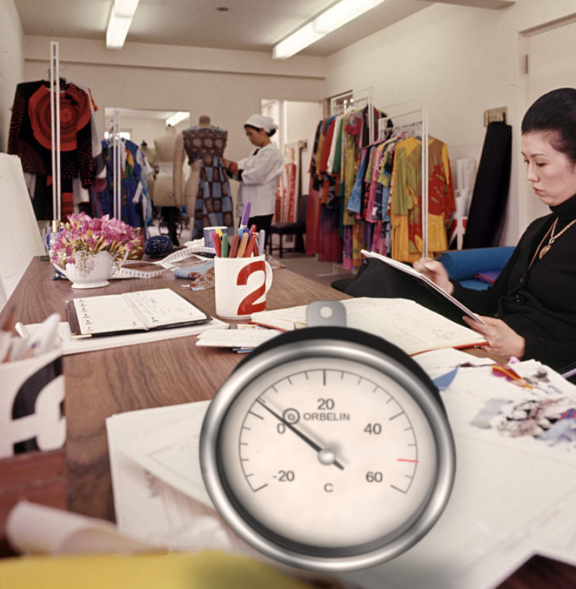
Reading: 4 °C
